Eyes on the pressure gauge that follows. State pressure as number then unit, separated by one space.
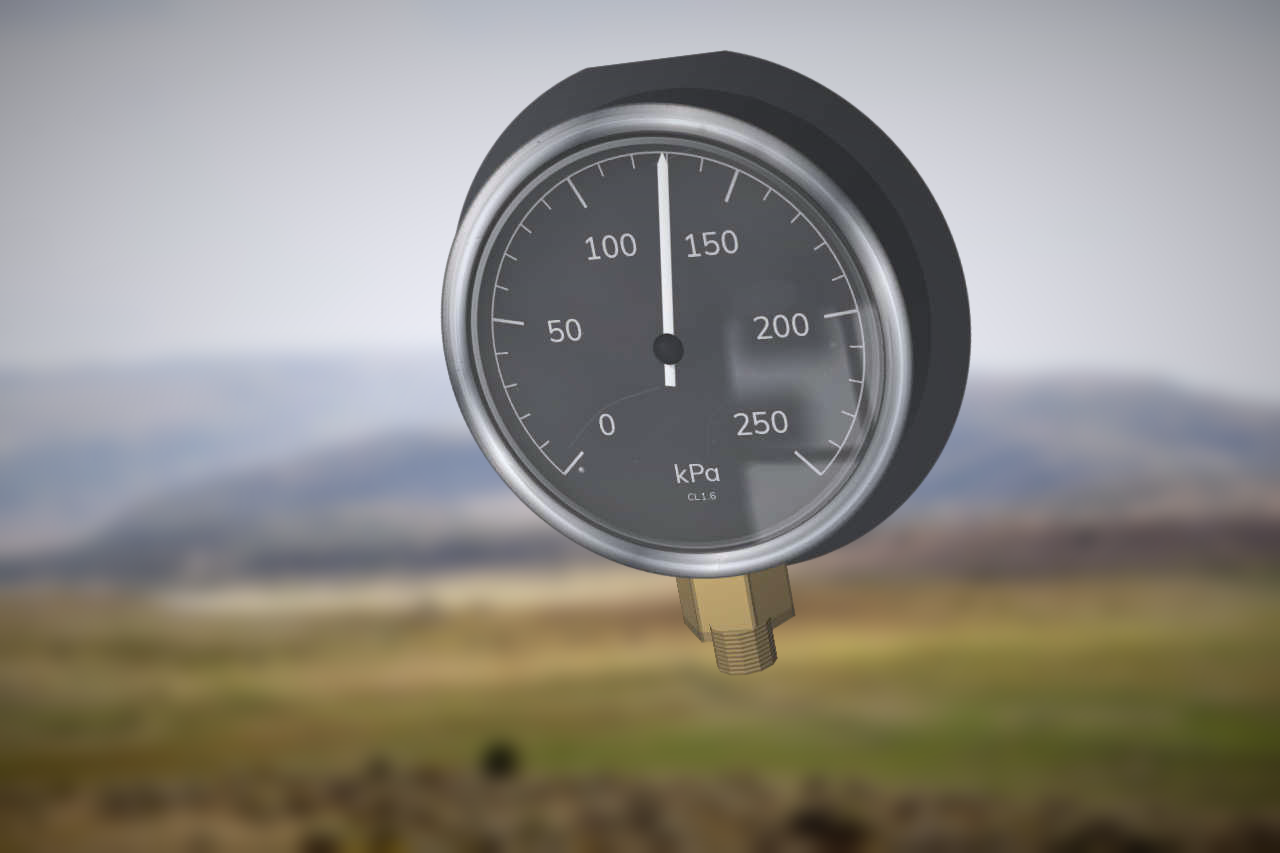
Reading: 130 kPa
